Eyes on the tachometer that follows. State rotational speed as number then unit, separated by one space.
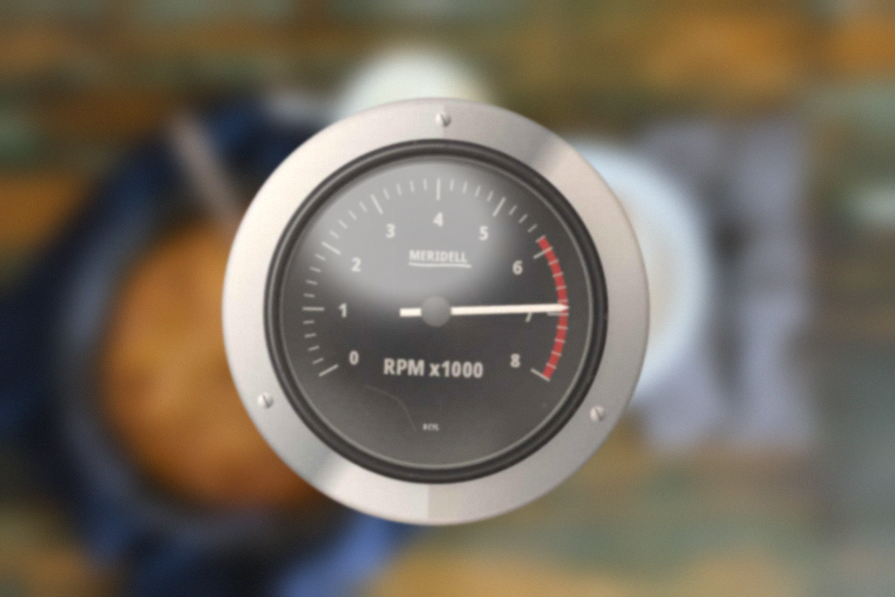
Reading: 6900 rpm
